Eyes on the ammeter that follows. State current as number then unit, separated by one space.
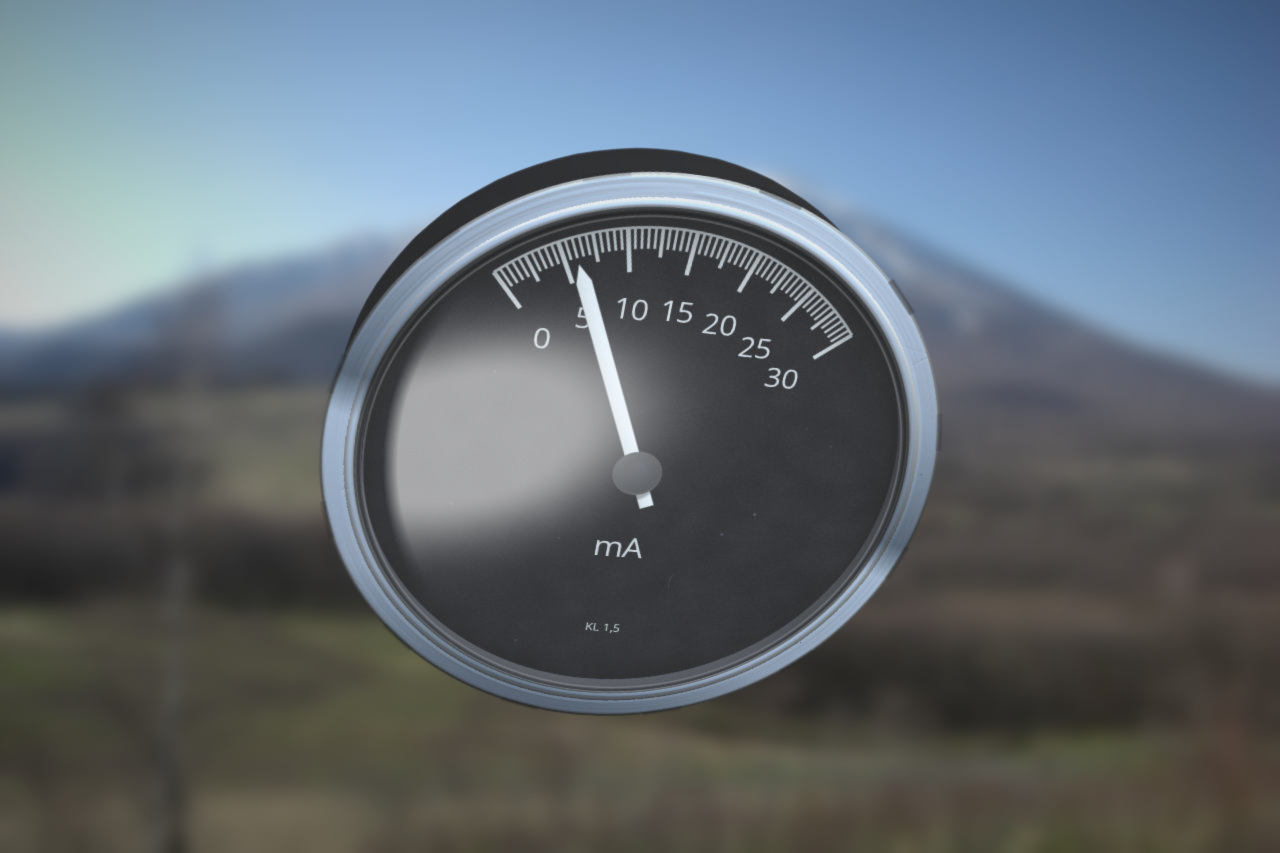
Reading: 6 mA
